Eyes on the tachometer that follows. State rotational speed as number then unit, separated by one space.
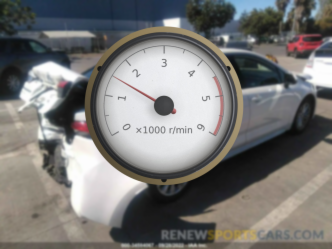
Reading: 1500 rpm
